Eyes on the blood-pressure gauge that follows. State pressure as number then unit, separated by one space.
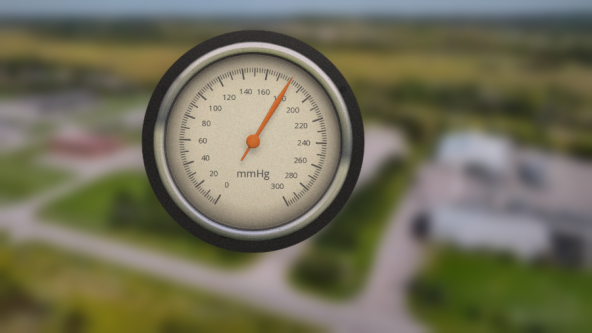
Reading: 180 mmHg
